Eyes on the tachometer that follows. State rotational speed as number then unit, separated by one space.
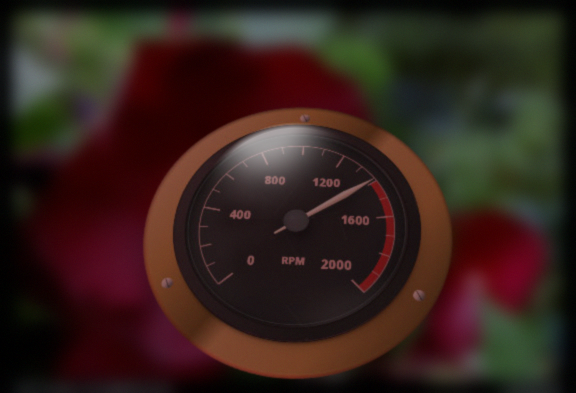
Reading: 1400 rpm
